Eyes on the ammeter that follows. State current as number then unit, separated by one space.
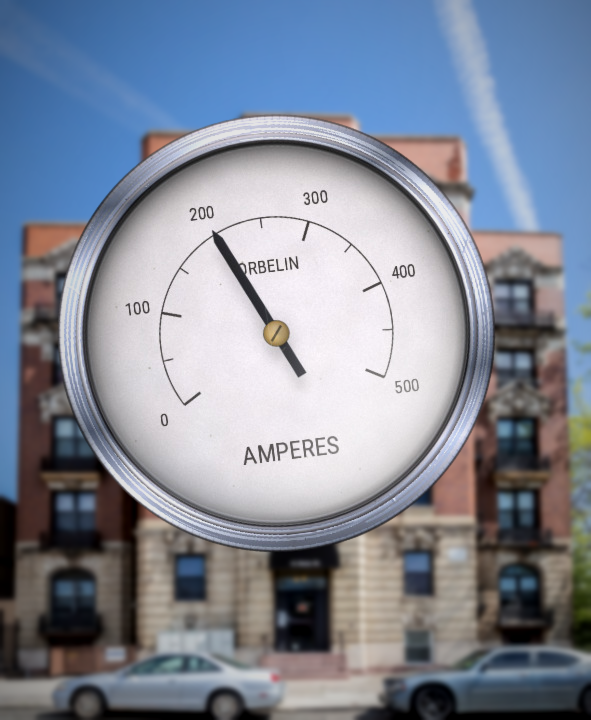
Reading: 200 A
